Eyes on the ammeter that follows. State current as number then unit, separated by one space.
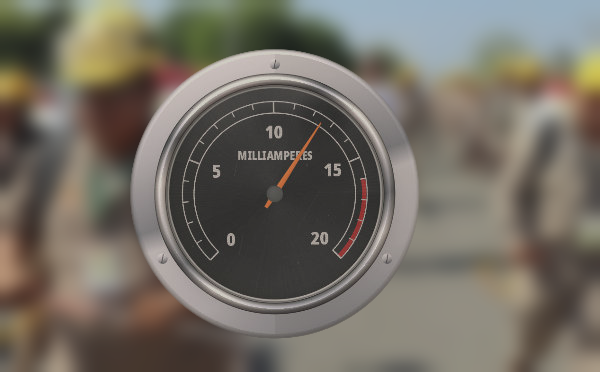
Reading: 12.5 mA
